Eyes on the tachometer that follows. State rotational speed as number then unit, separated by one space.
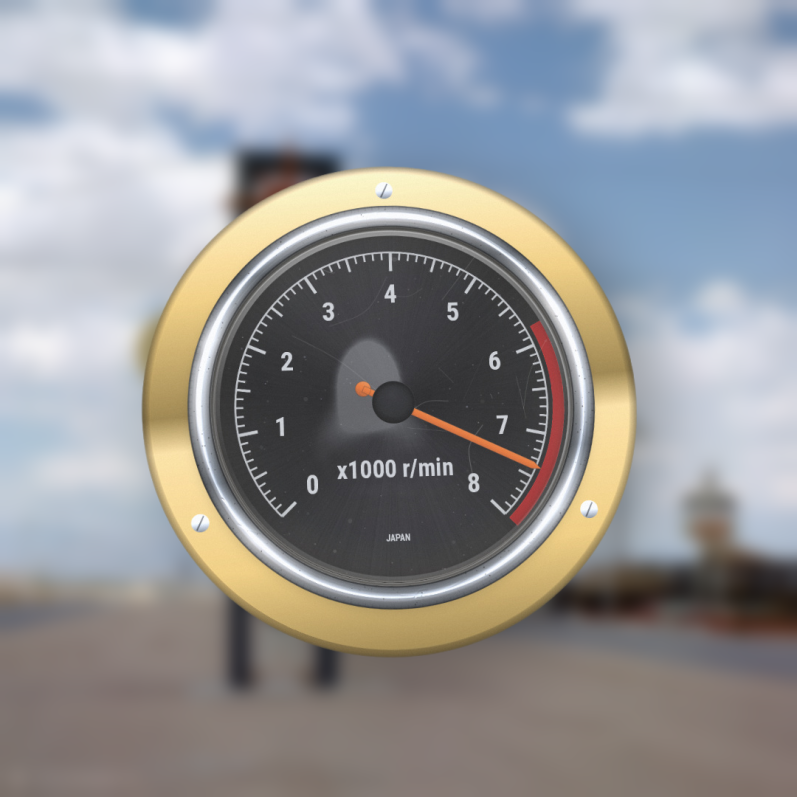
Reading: 7400 rpm
